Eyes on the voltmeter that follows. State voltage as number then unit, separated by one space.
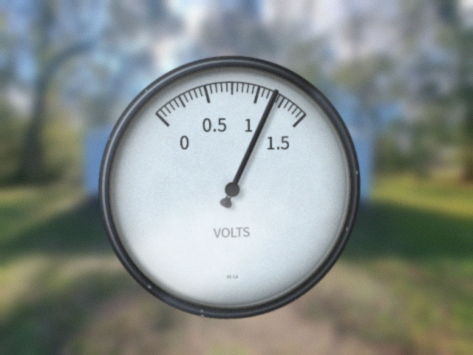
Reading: 1.15 V
